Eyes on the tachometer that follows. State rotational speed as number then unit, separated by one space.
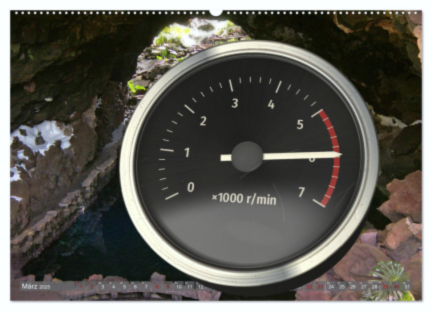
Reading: 6000 rpm
